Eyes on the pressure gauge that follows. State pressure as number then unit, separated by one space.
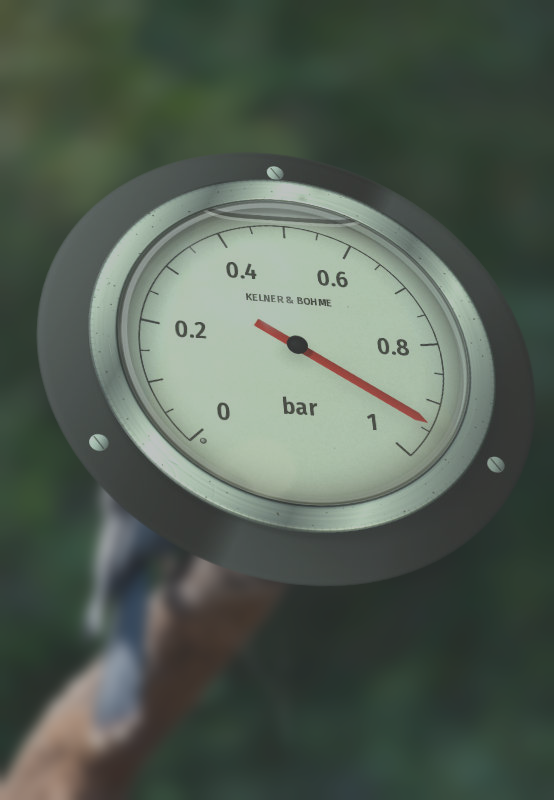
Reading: 0.95 bar
